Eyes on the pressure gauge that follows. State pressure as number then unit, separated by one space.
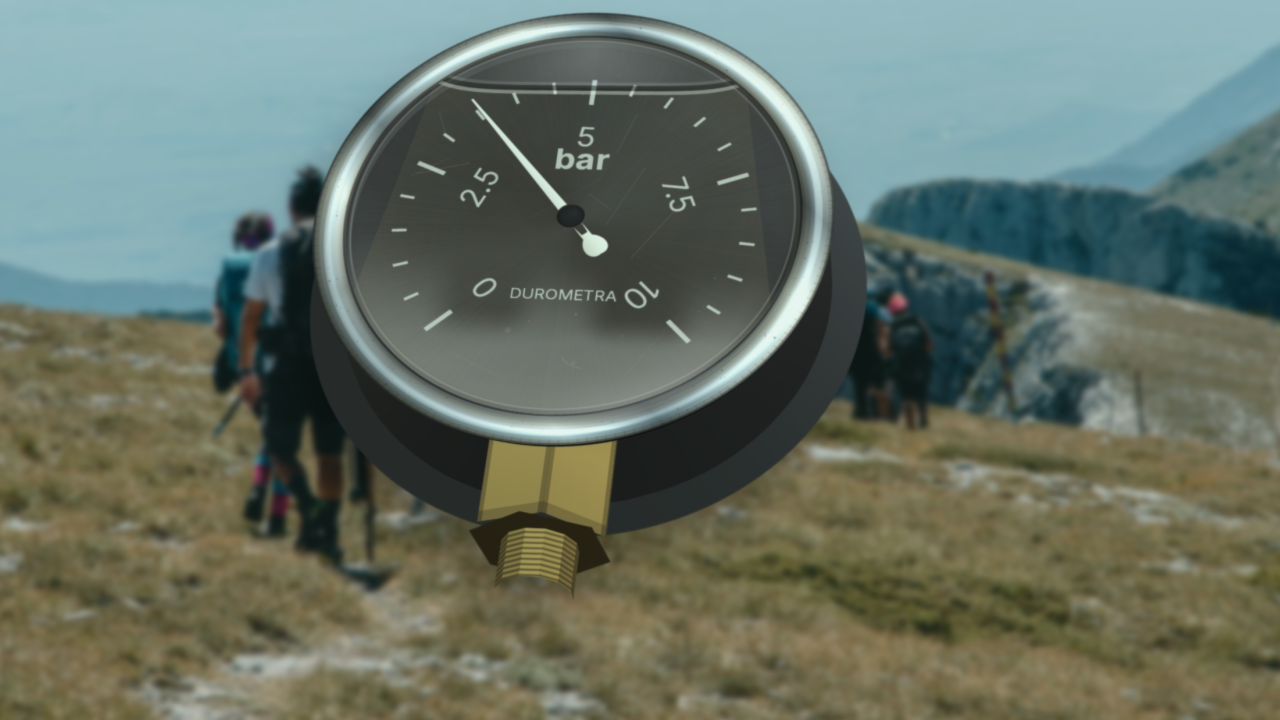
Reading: 3.5 bar
